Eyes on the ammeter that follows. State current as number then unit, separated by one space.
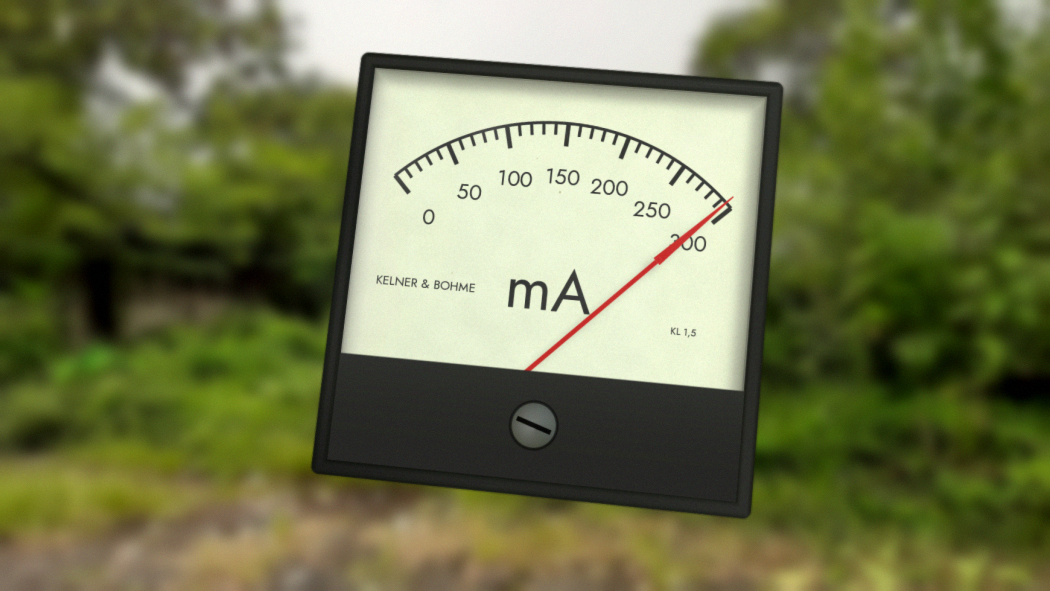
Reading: 295 mA
